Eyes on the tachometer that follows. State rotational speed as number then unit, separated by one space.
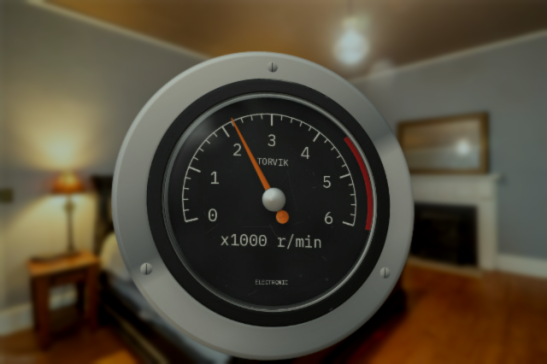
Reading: 2200 rpm
